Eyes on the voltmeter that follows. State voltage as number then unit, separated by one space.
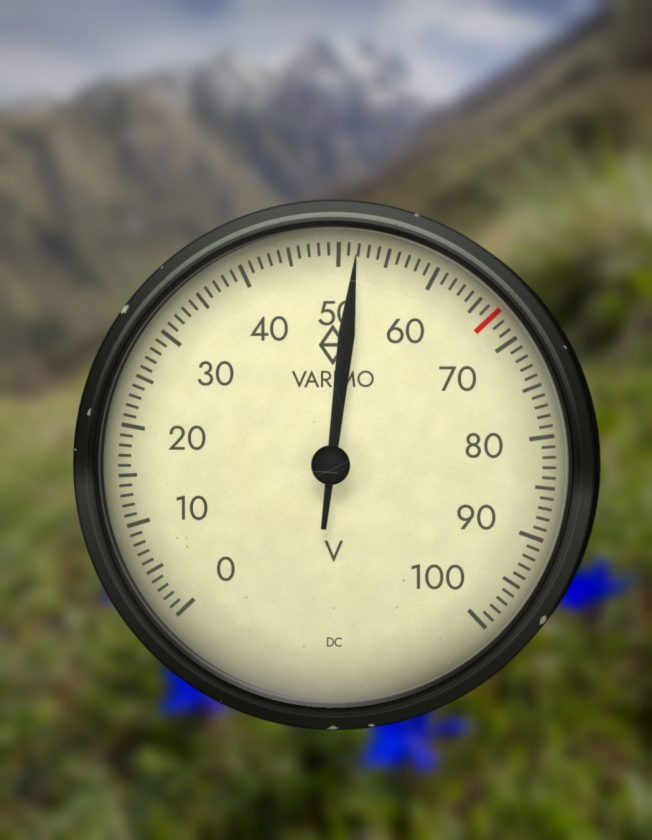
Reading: 52 V
